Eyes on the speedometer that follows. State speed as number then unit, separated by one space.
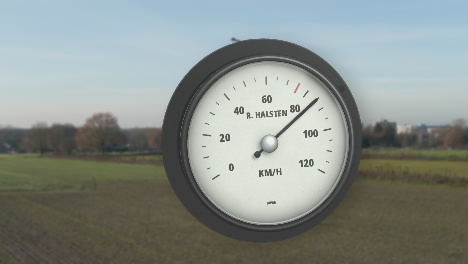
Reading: 85 km/h
